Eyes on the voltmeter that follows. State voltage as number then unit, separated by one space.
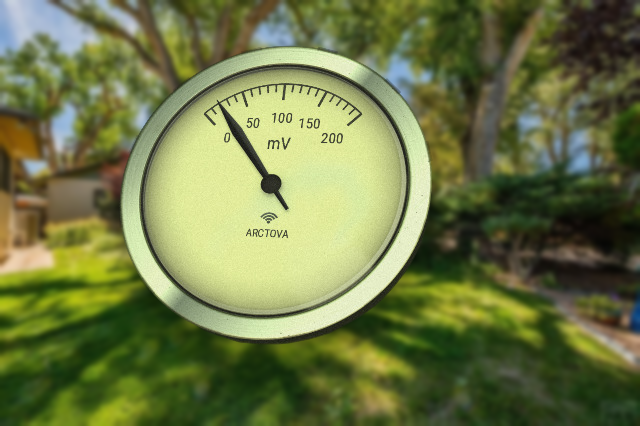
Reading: 20 mV
